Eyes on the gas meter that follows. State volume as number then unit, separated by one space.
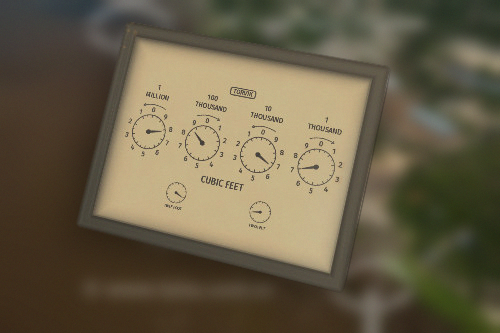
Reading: 786700 ft³
